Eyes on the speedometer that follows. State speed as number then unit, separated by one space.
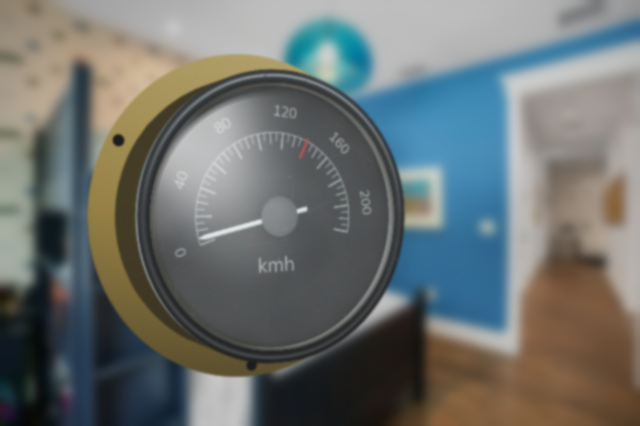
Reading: 5 km/h
